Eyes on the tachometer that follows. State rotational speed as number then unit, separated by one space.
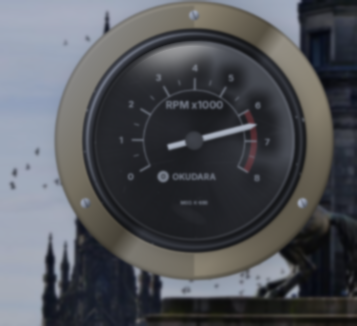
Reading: 6500 rpm
